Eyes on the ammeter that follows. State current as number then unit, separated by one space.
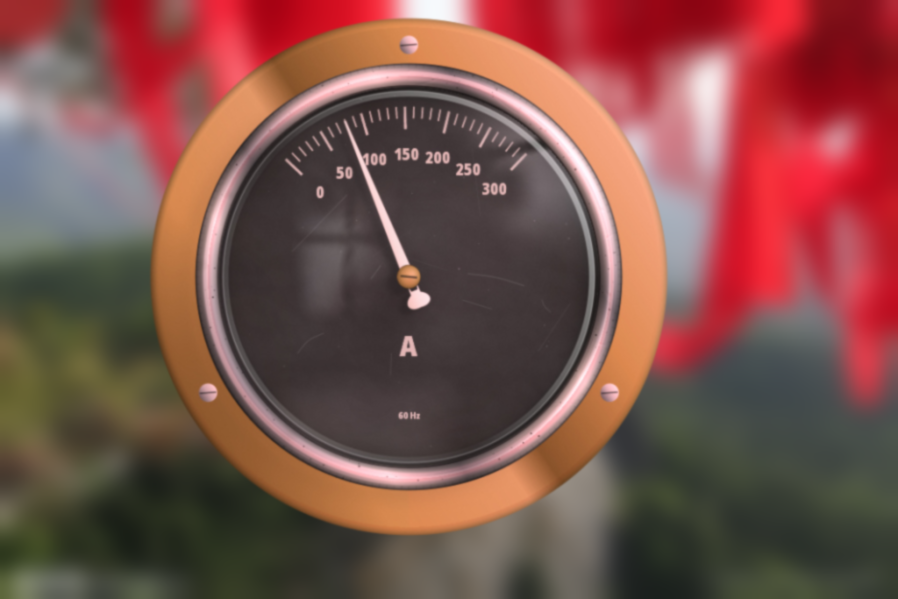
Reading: 80 A
